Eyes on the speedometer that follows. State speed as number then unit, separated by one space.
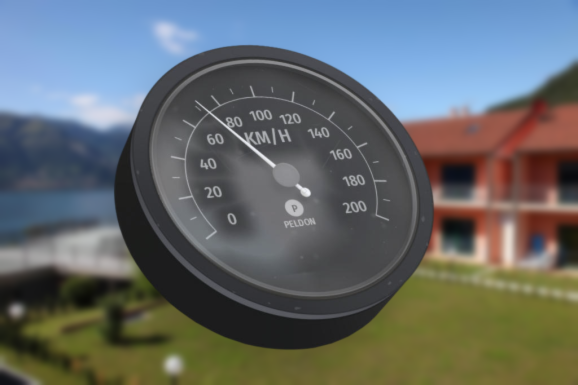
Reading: 70 km/h
